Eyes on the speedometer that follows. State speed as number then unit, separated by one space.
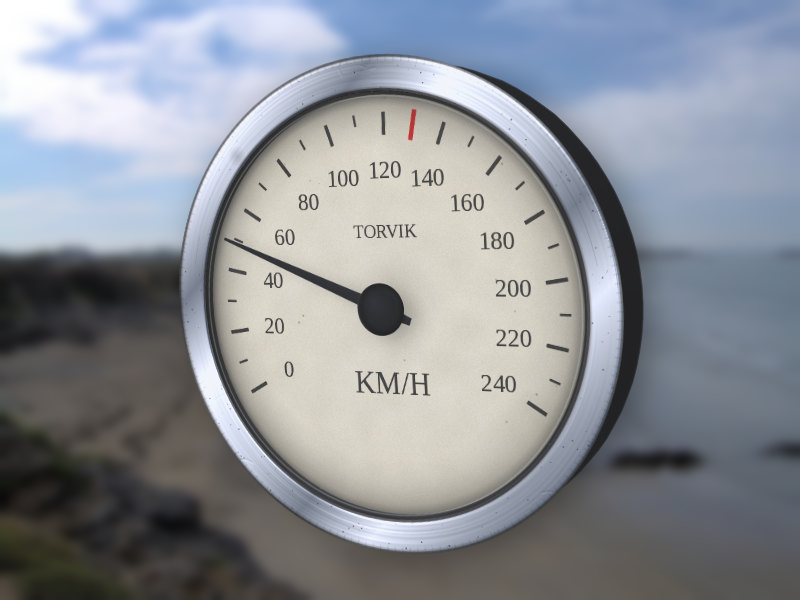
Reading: 50 km/h
